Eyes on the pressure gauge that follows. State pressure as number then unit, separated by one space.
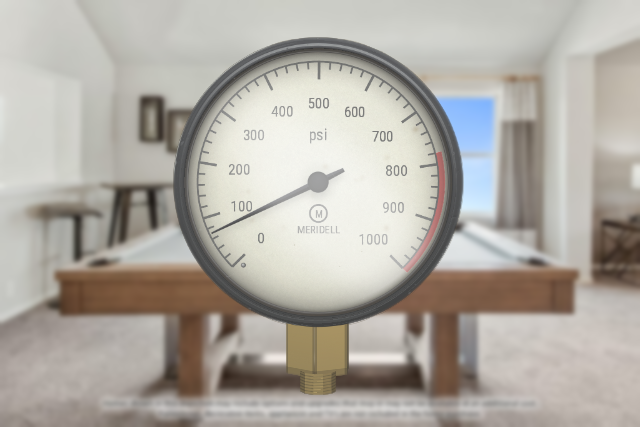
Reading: 70 psi
